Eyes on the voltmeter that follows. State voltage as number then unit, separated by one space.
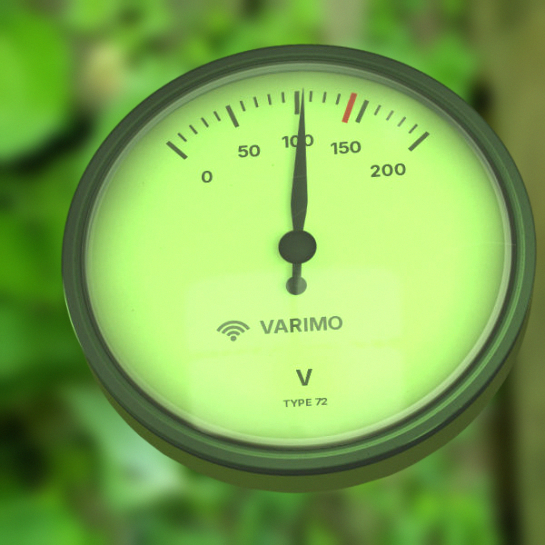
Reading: 105 V
